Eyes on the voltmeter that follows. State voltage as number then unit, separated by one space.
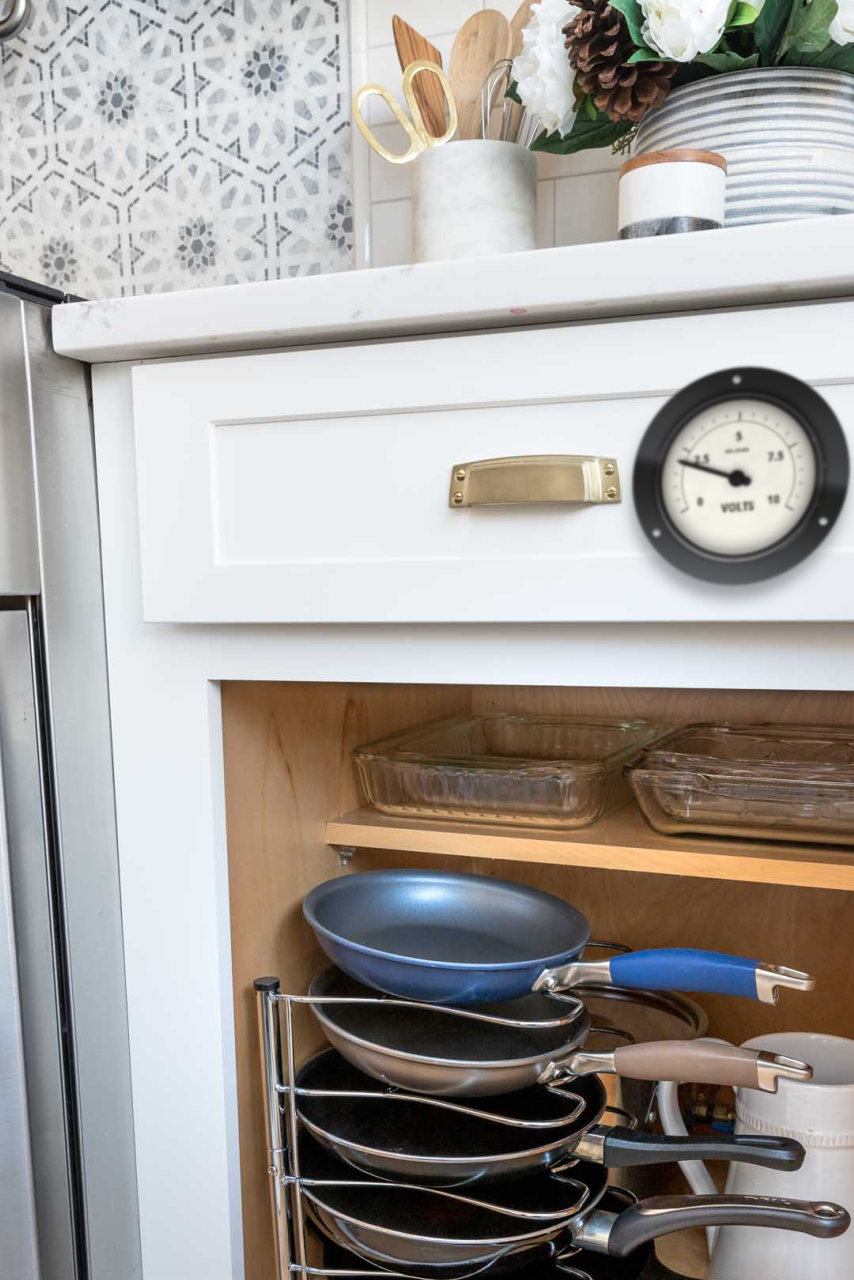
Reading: 2 V
